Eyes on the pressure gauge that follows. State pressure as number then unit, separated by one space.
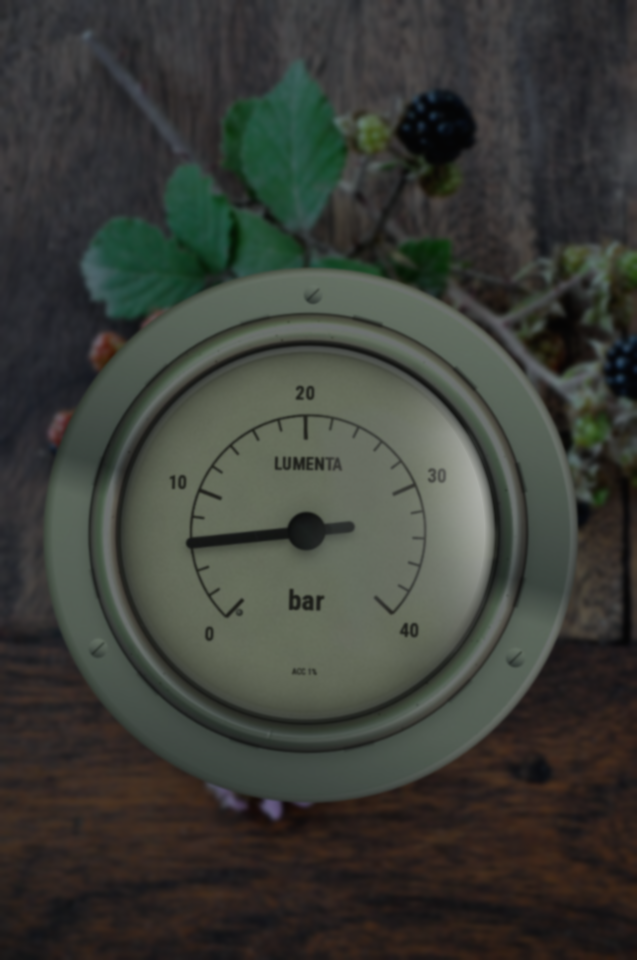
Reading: 6 bar
